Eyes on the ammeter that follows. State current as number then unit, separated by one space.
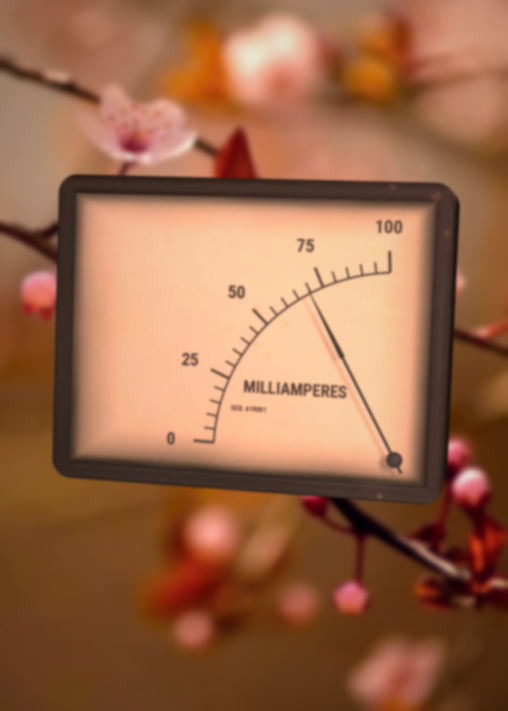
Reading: 70 mA
